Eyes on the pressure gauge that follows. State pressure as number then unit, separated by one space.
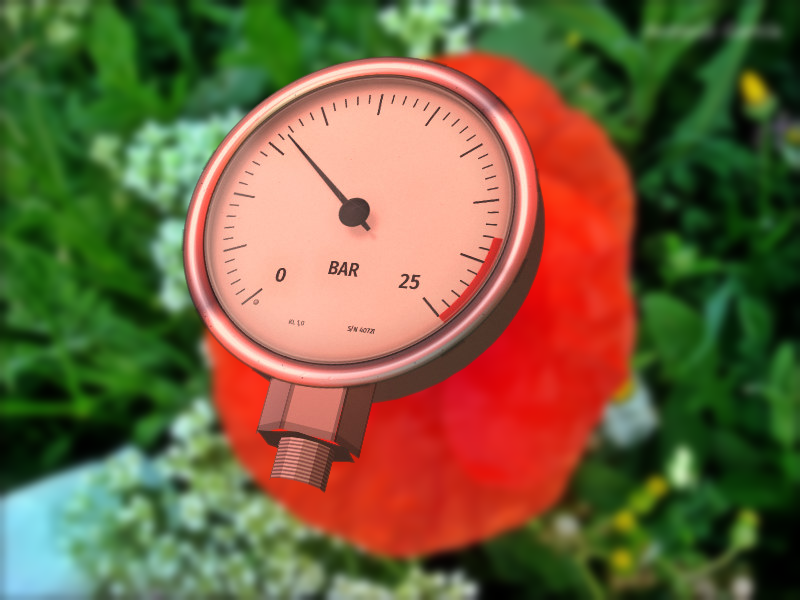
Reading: 8.25 bar
